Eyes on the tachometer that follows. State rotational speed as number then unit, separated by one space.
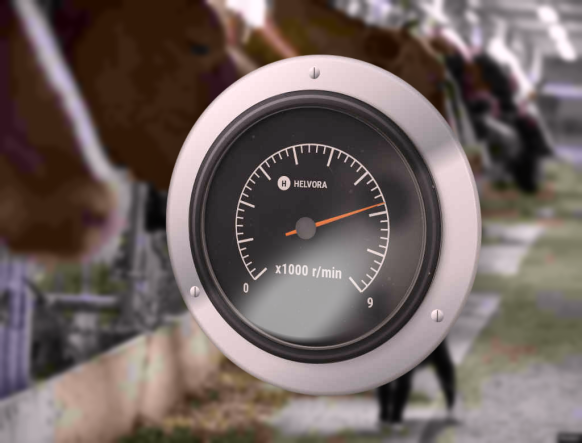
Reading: 6800 rpm
